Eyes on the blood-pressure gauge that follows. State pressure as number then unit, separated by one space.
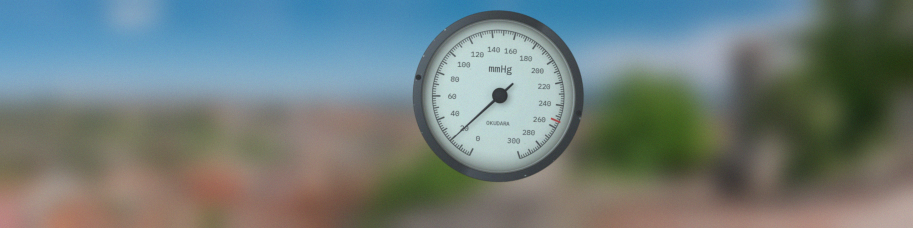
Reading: 20 mmHg
